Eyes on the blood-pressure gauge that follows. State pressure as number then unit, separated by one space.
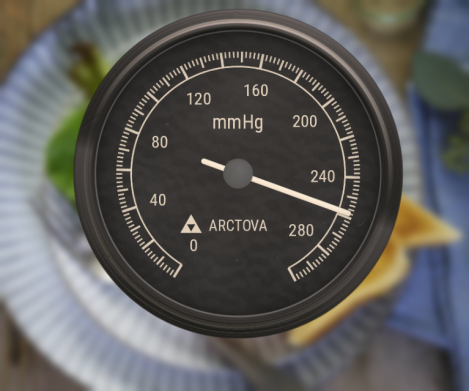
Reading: 258 mmHg
